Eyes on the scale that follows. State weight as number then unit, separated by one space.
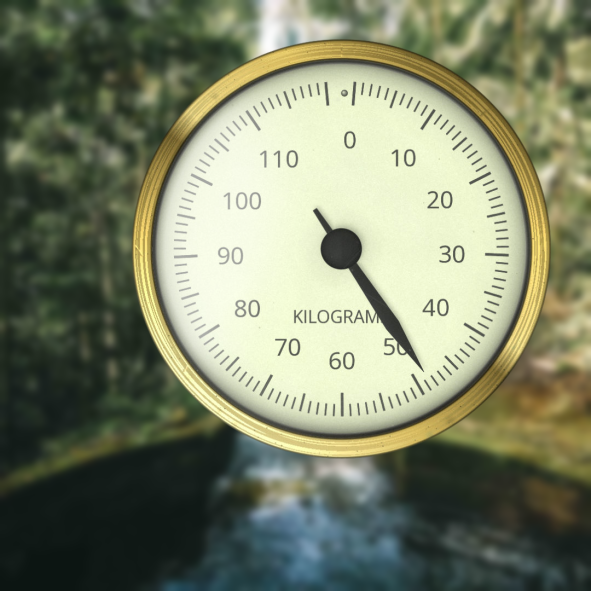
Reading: 48.5 kg
